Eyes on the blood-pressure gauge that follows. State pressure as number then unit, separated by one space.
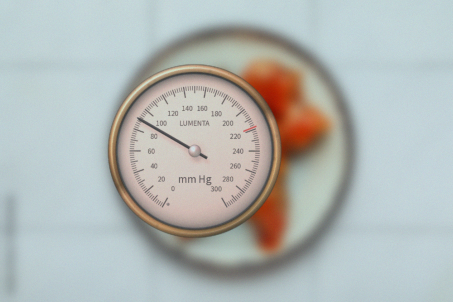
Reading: 90 mmHg
